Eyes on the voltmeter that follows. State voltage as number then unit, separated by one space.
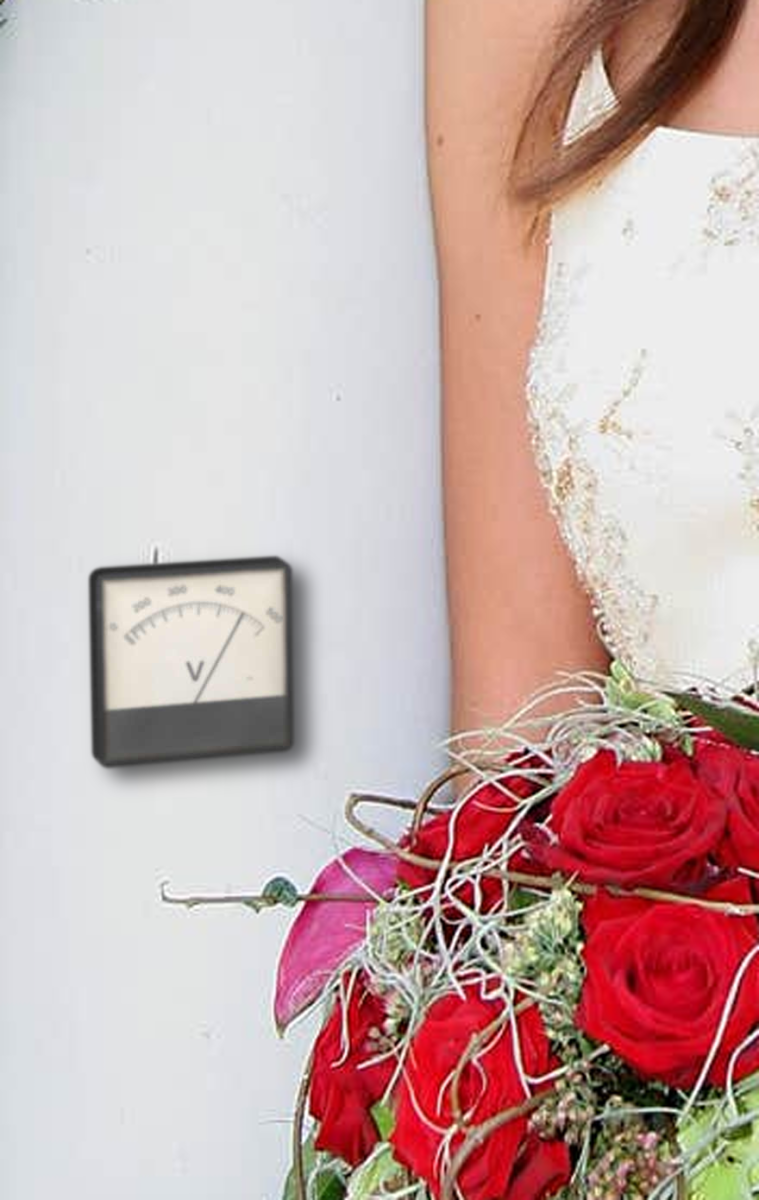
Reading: 450 V
